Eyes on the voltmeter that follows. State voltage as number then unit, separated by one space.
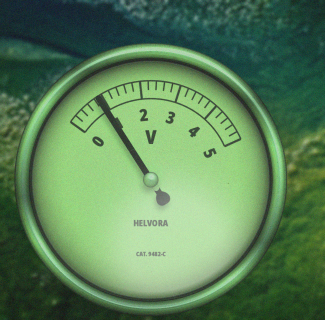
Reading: 0.9 V
